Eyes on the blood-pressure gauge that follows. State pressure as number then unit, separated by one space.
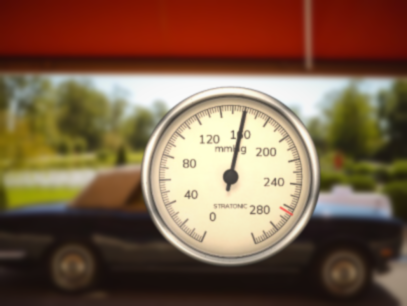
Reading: 160 mmHg
